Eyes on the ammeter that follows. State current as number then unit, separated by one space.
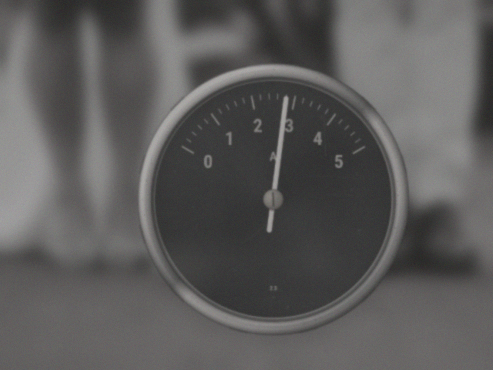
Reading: 2.8 A
